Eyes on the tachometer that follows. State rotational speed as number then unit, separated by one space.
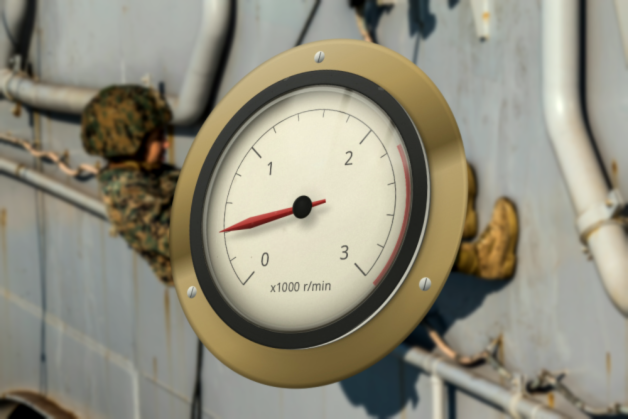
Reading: 400 rpm
